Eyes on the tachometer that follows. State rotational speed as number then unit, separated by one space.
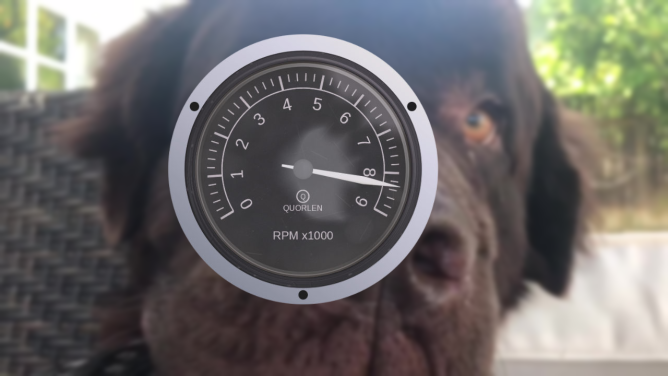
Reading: 8300 rpm
